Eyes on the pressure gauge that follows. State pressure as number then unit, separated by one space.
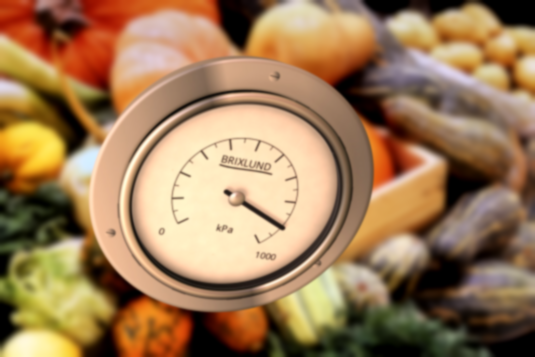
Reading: 900 kPa
